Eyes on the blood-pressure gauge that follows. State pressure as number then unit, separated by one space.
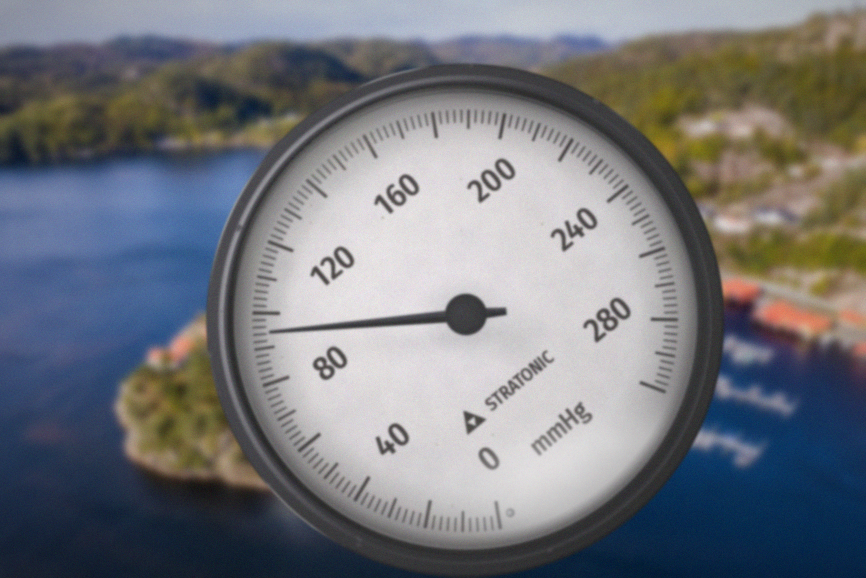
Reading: 94 mmHg
